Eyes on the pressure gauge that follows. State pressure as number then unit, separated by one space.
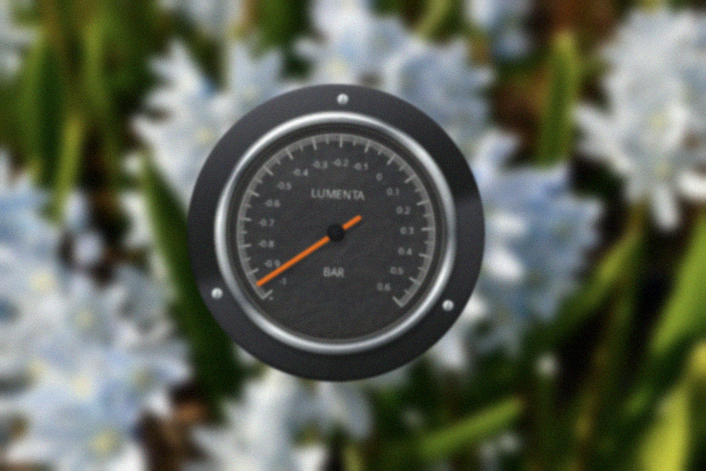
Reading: -0.95 bar
